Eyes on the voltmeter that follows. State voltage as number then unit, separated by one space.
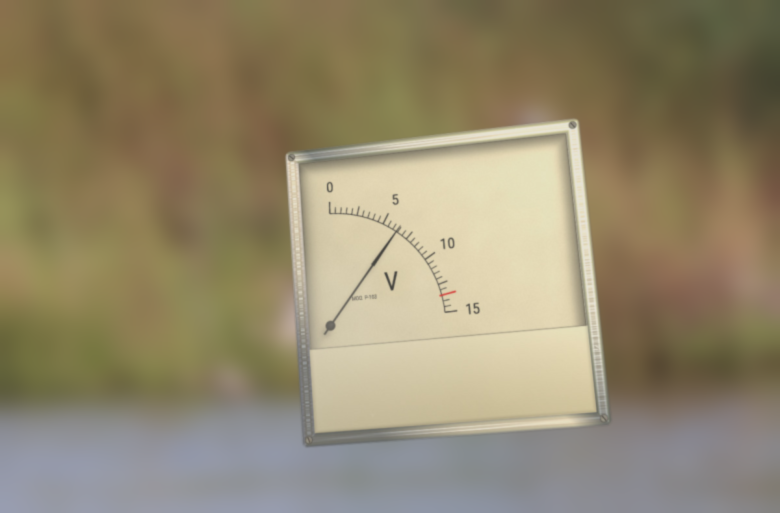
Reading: 6.5 V
